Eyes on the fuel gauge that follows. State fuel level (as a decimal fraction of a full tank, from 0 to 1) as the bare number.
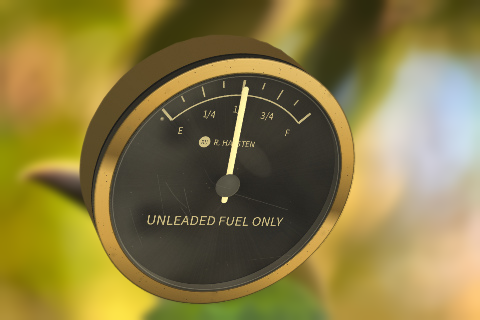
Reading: 0.5
